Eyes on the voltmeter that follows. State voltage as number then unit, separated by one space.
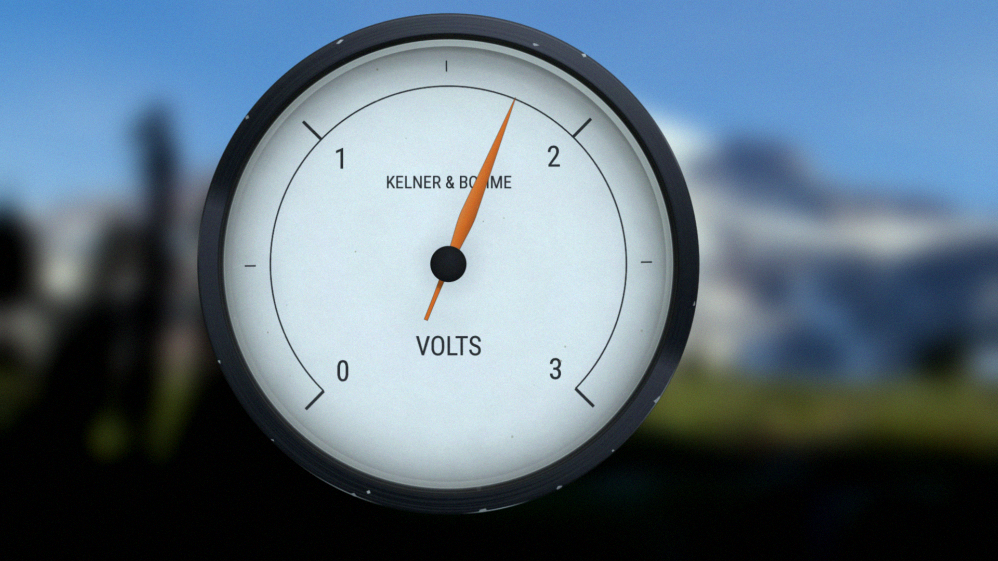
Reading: 1.75 V
